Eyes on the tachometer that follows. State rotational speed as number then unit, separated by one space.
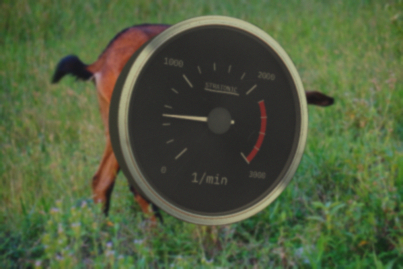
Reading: 500 rpm
